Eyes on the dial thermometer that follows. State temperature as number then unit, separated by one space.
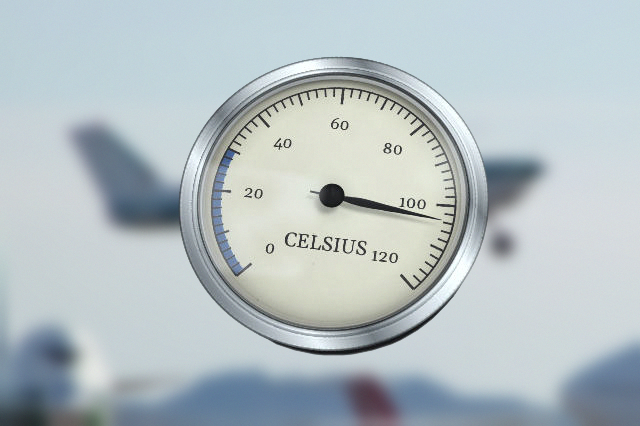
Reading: 104 °C
